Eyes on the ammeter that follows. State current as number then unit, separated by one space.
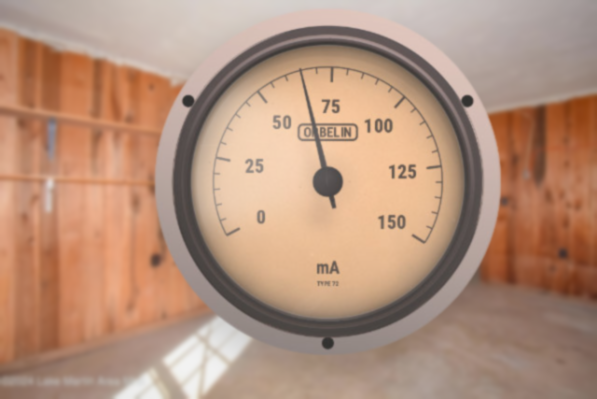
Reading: 65 mA
